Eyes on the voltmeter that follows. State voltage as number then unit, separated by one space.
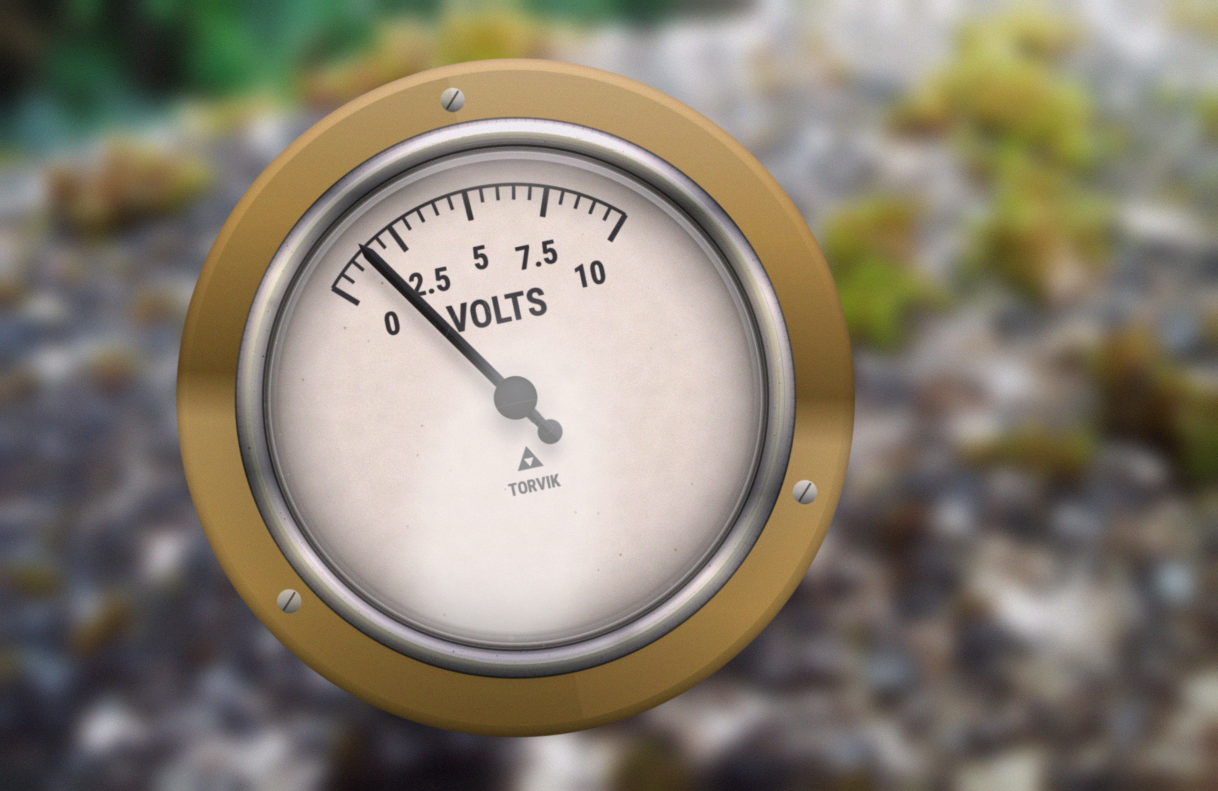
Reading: 1.5 V
